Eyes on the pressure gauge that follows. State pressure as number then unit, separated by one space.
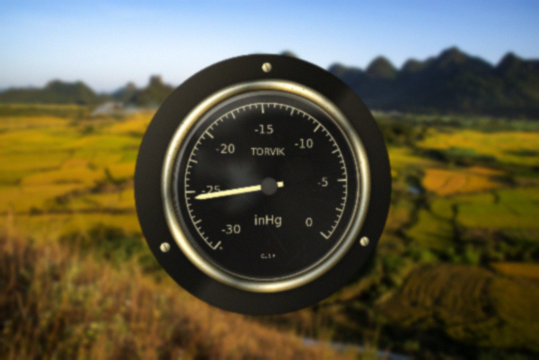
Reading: -25.5 inHg
